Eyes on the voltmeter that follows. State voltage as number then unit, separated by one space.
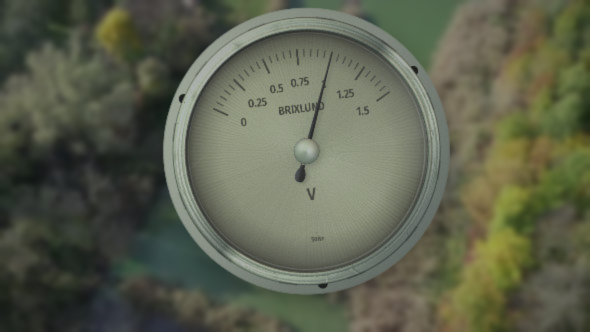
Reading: 1 V
